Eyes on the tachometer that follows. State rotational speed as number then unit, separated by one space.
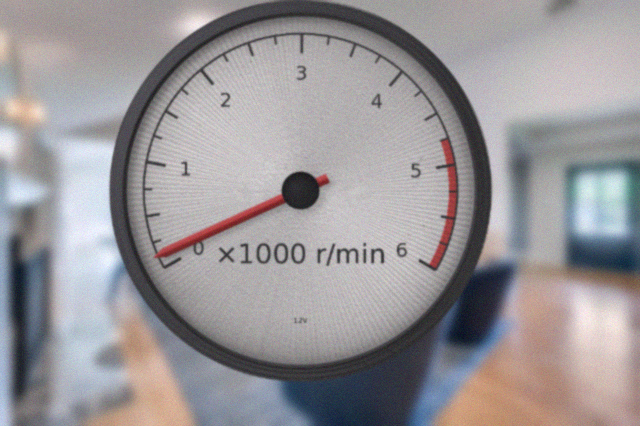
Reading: 125 rpm
